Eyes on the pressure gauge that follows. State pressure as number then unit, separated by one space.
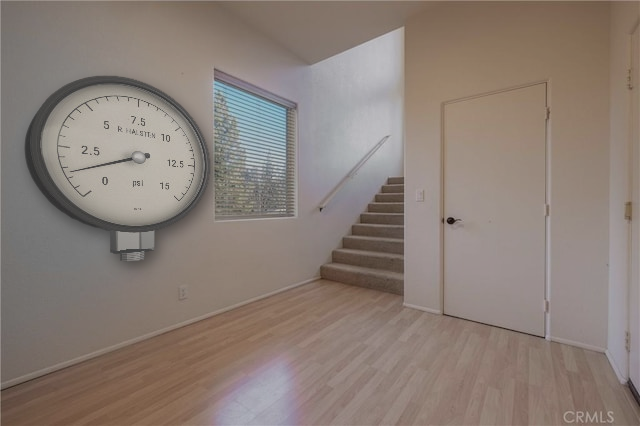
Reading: 1.25 psi
